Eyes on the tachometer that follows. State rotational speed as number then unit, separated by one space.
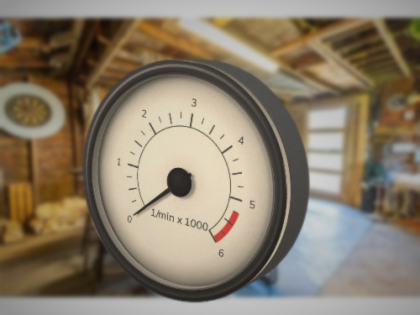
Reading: 0 rpm
